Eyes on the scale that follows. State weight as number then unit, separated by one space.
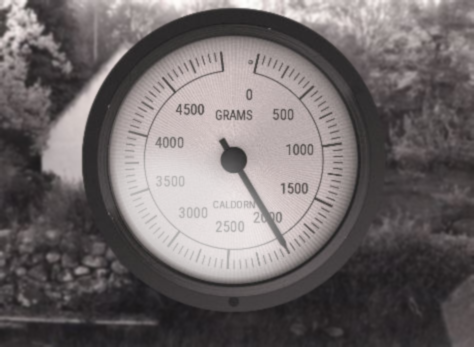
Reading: 2000 g
